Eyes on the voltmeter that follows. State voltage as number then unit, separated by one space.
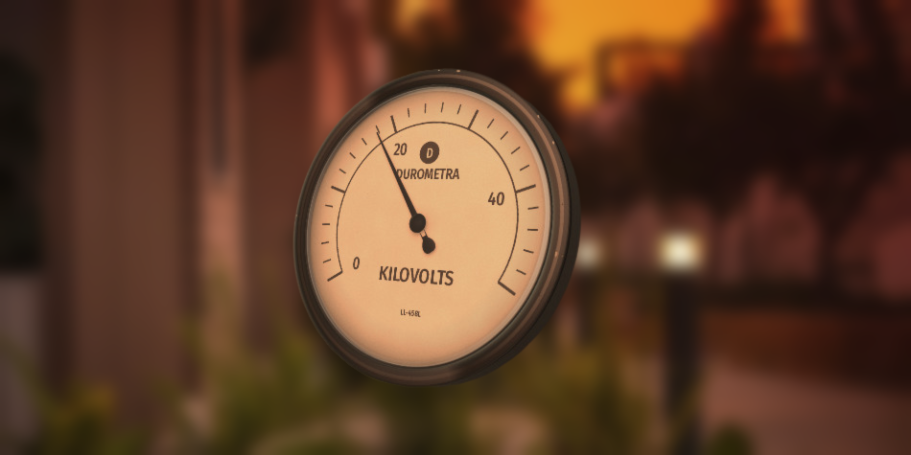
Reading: 18 kV
